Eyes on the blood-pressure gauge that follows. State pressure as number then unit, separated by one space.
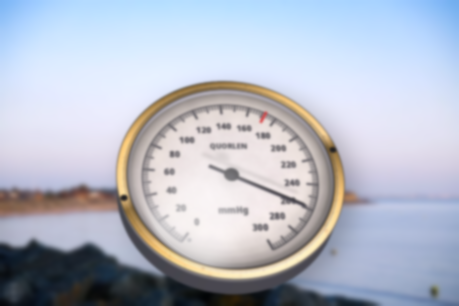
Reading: 260 mmHg
